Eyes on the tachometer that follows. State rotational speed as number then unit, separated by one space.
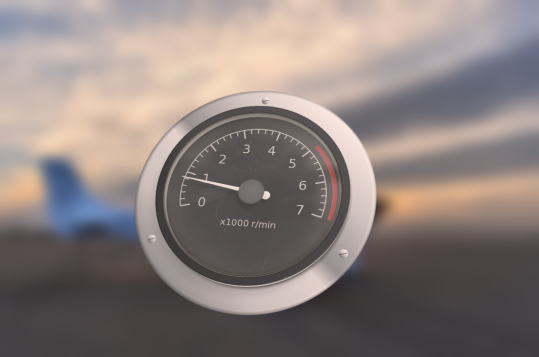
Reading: 800 rpm
